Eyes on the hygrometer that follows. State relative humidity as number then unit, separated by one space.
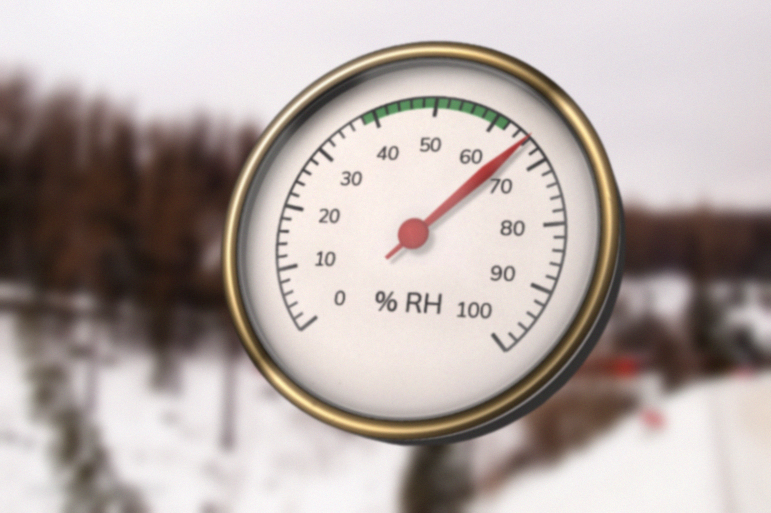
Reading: 66 %
